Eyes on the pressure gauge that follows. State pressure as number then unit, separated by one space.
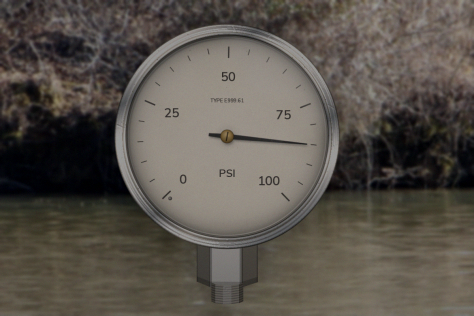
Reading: 85 psi
